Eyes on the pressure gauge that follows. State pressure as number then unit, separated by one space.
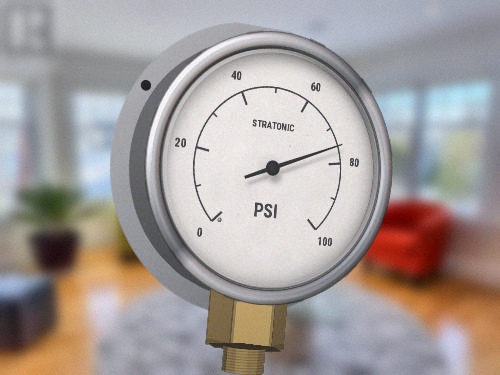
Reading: 75 psi
